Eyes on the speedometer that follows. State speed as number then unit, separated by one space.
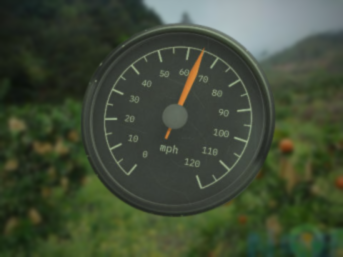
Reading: 65 mph
